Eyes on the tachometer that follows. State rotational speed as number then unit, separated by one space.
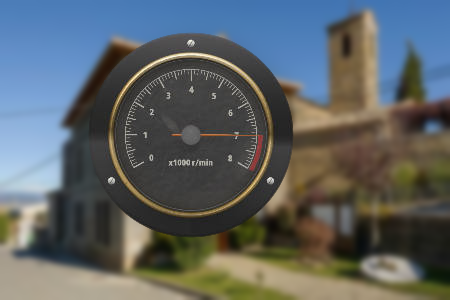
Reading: 7000 rpm
